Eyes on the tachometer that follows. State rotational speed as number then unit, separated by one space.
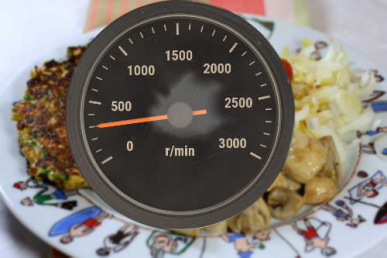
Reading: 300 rpm
